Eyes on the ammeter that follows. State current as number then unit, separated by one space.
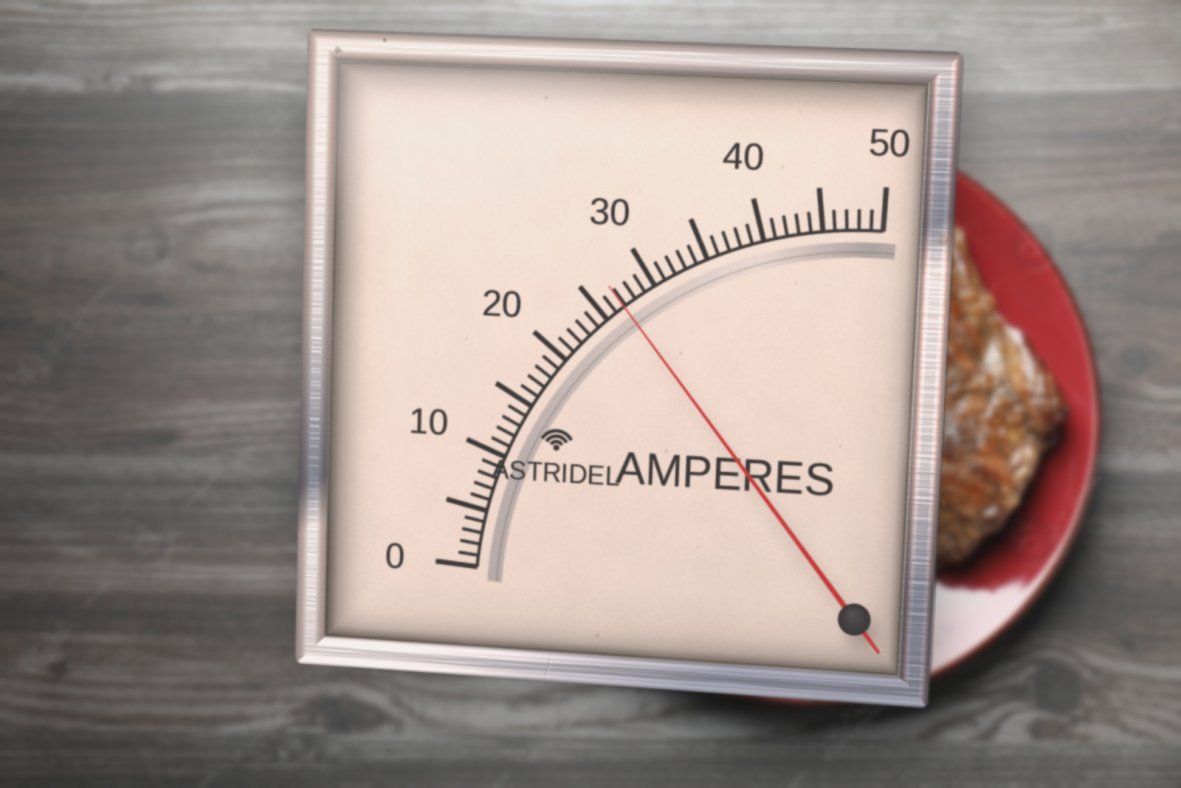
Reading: 27 A
